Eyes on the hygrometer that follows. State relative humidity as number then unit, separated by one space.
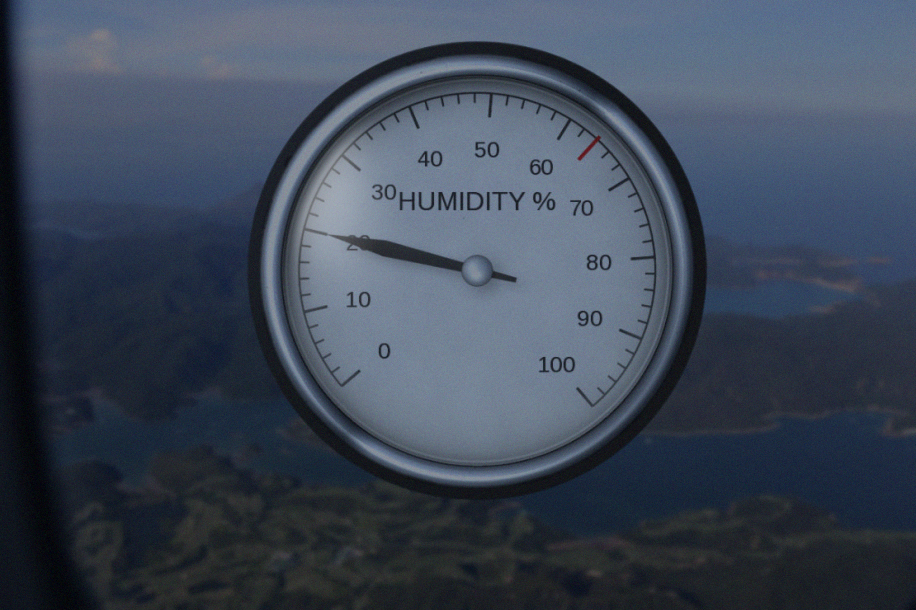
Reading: 20 %
